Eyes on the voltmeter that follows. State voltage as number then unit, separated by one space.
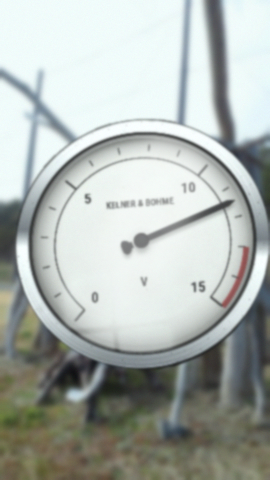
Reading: 11.5 V
